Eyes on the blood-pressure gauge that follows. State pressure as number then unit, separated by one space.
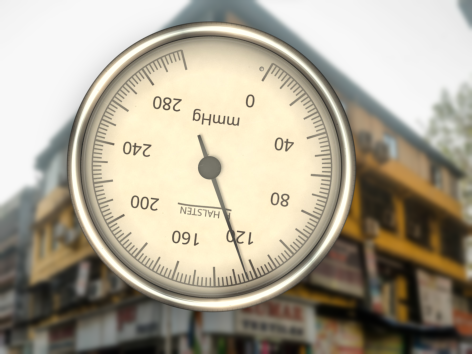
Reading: 124 mmHg
